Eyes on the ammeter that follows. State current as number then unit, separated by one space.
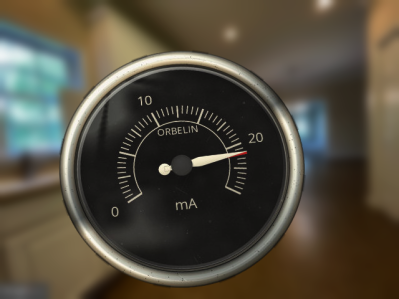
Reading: 21 mA
